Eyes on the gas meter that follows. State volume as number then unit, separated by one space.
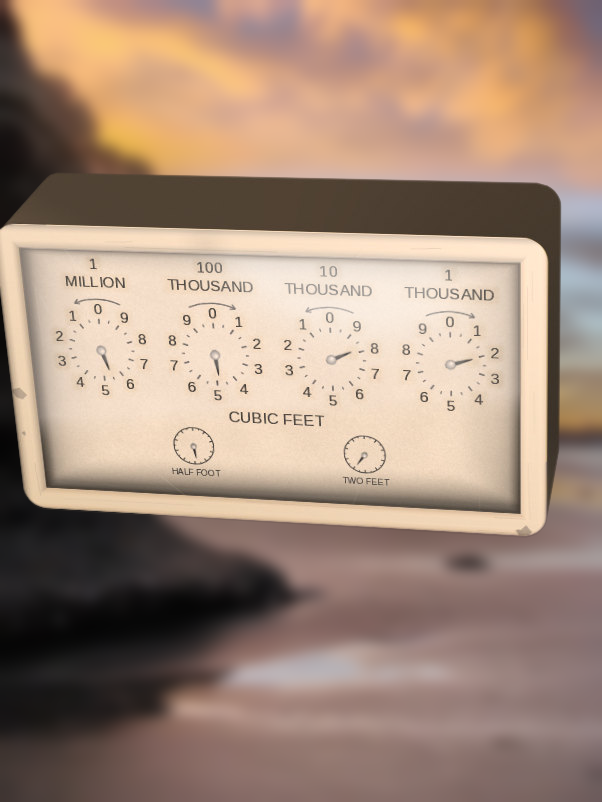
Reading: 548200 ft³
